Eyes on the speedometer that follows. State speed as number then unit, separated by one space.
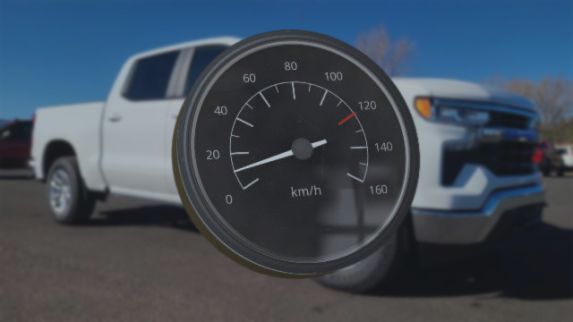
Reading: 10 km/h
